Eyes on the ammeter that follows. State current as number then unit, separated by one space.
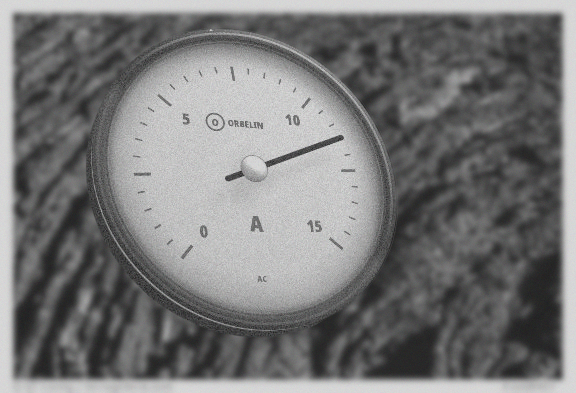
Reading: 11.5 A
